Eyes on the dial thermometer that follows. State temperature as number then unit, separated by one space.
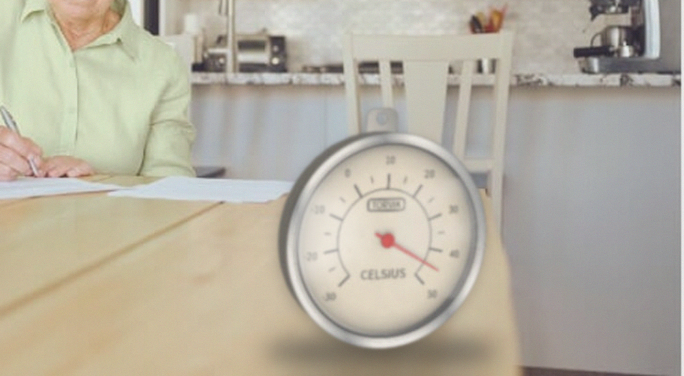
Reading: 45 °C
